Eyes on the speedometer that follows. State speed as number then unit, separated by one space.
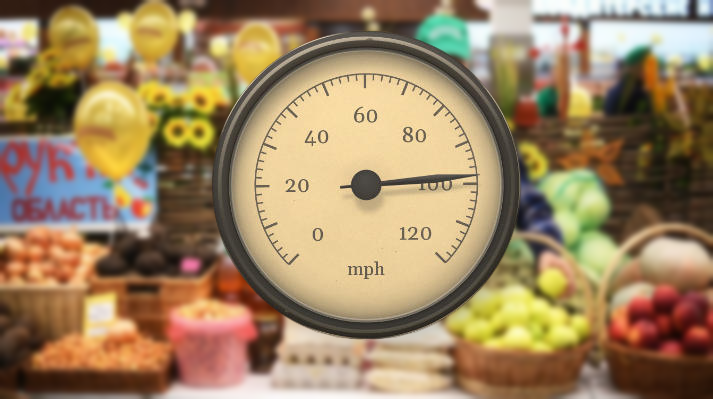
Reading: 98 mph
